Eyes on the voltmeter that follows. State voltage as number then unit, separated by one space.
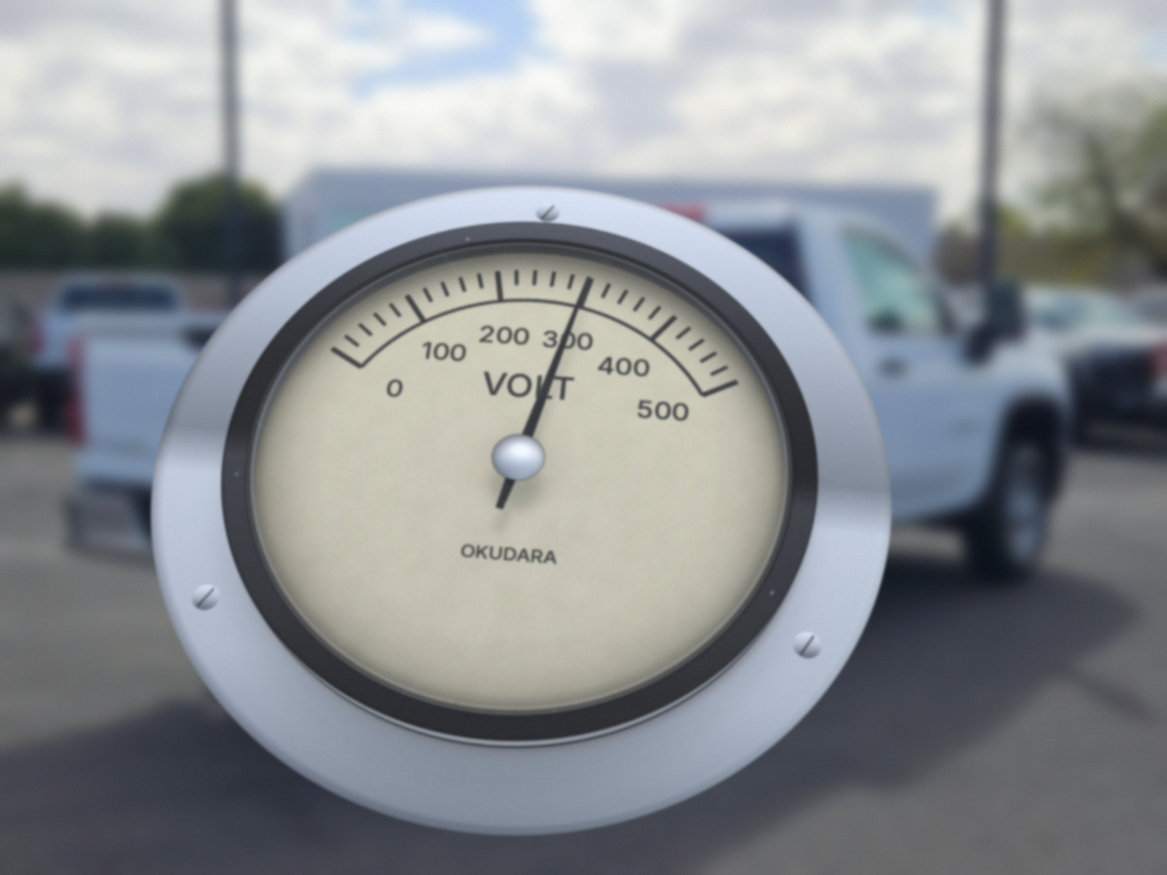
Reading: 300 V
